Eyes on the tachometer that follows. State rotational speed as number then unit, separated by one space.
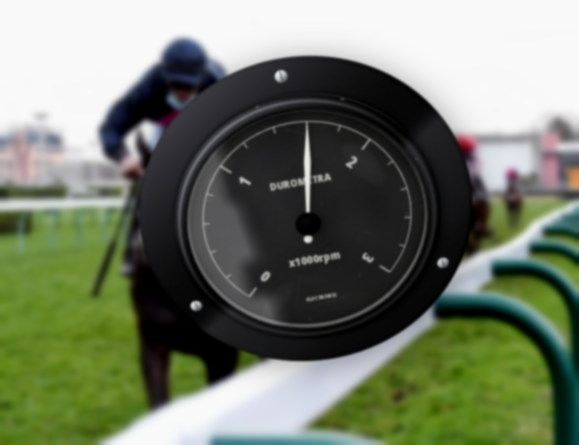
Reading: 1600 rpm
